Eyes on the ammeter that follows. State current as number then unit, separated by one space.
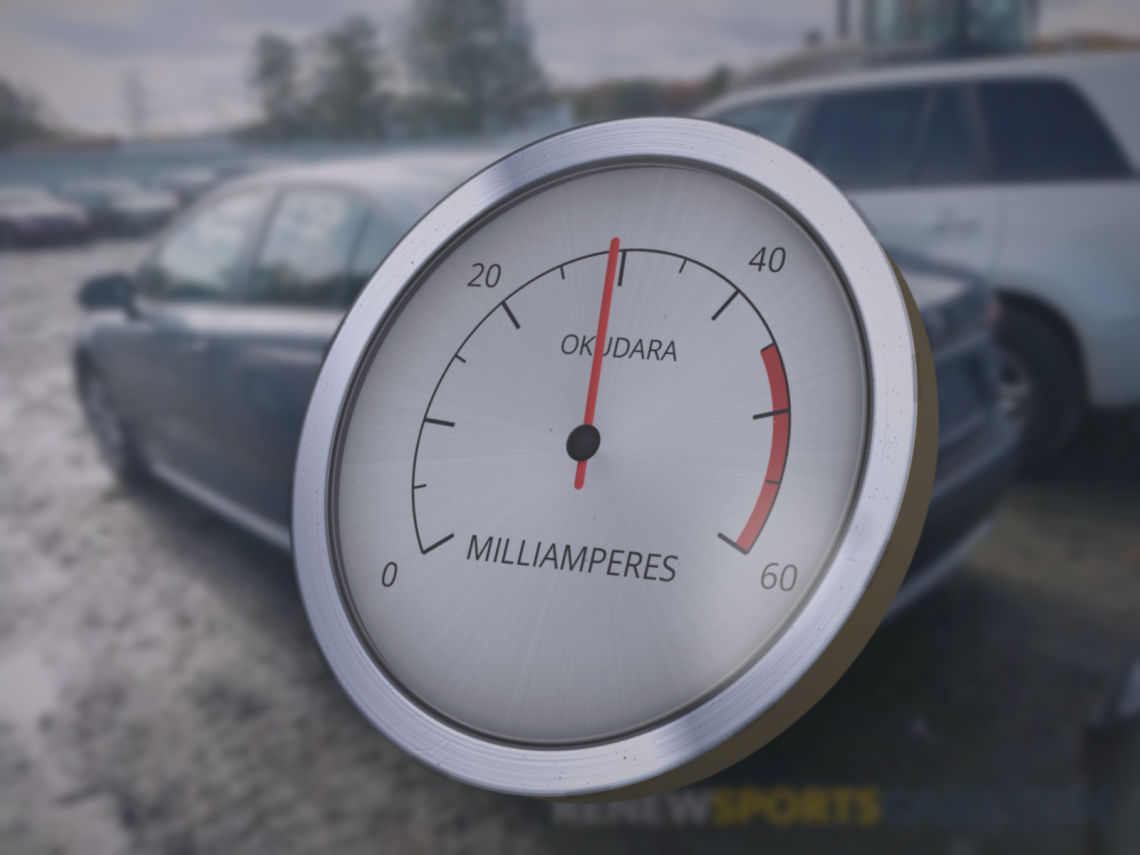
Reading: 30 mA
